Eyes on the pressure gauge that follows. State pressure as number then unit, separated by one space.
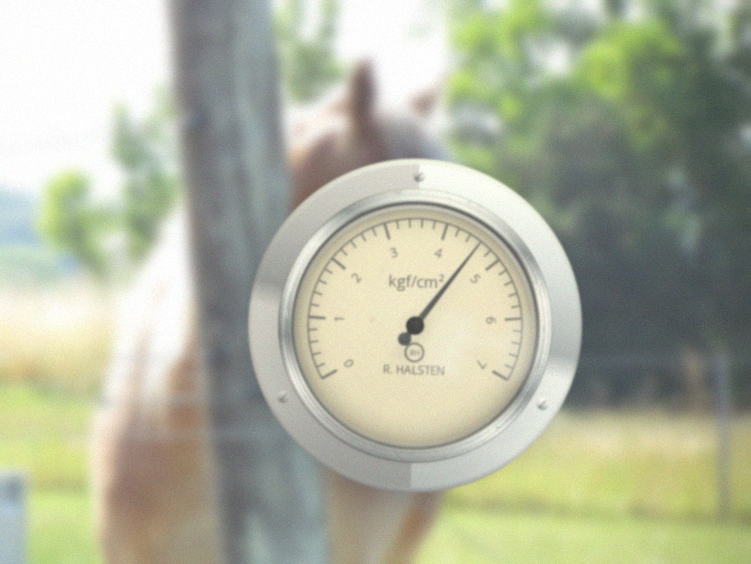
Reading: 4.6 kg/cm²
